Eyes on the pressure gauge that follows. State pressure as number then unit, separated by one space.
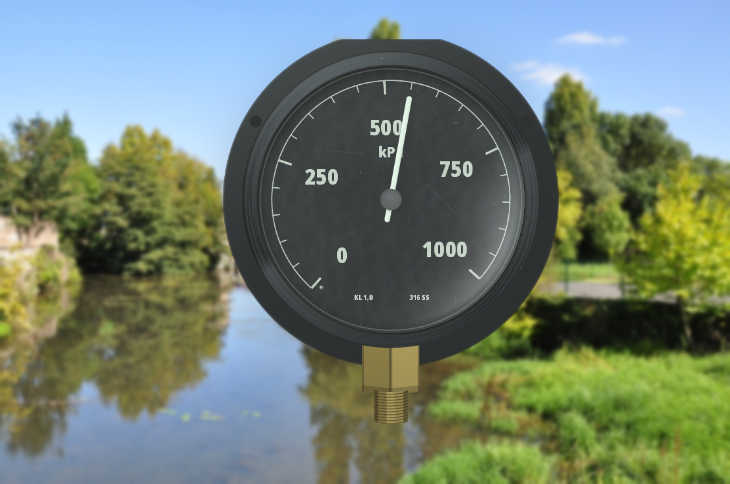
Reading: 550 kPa
